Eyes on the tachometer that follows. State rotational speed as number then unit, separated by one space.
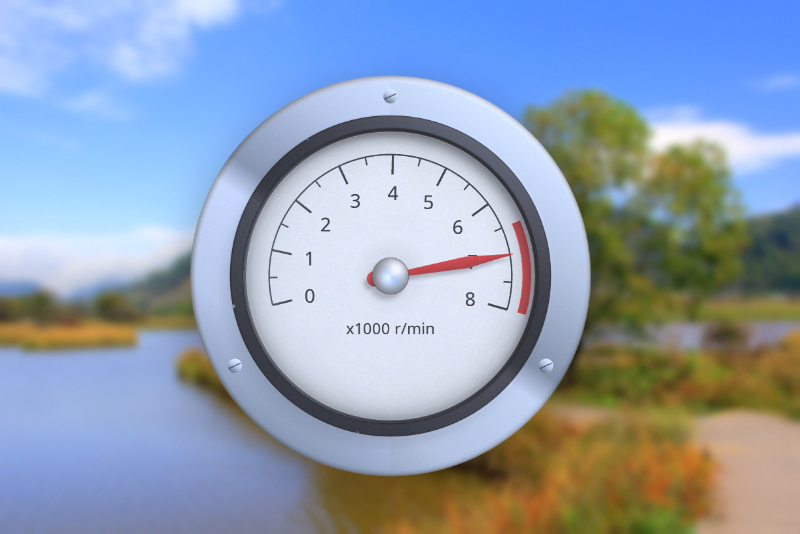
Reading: 7000 rpm
